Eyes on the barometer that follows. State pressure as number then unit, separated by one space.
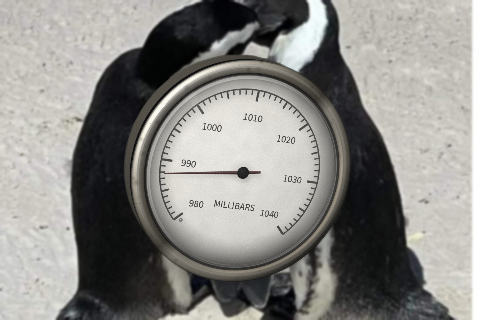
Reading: 988 mbar
